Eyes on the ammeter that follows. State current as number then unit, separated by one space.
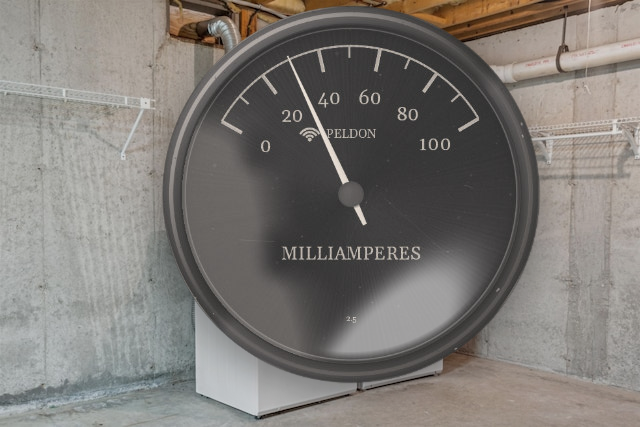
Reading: 30 mA
